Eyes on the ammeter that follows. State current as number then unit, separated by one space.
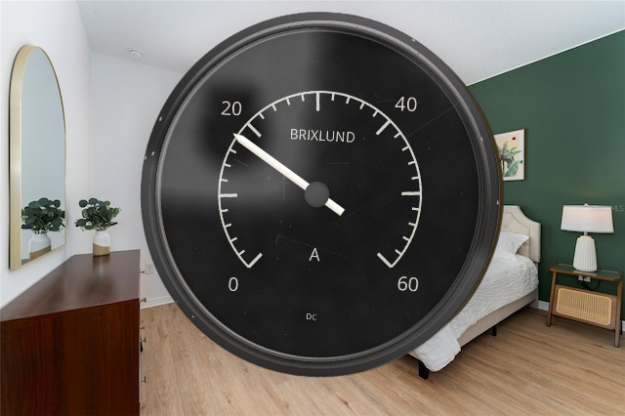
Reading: 18 A
